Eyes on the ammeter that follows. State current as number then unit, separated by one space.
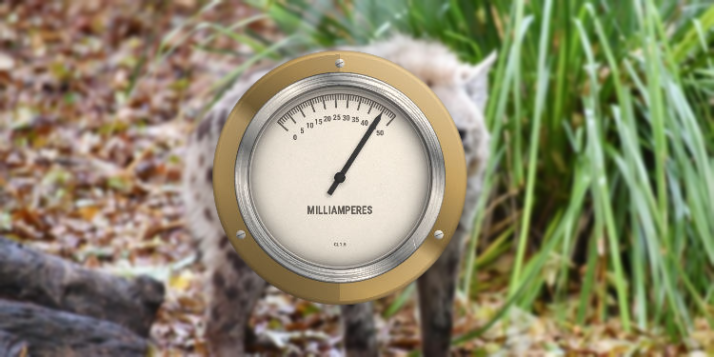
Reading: 45 mA
